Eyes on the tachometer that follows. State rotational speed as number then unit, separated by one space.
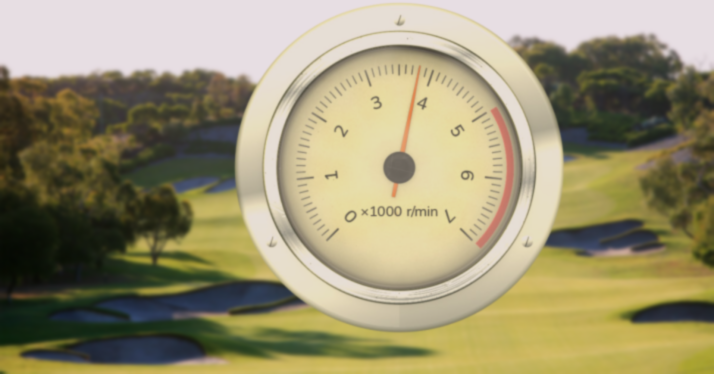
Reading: 3800 rpm
